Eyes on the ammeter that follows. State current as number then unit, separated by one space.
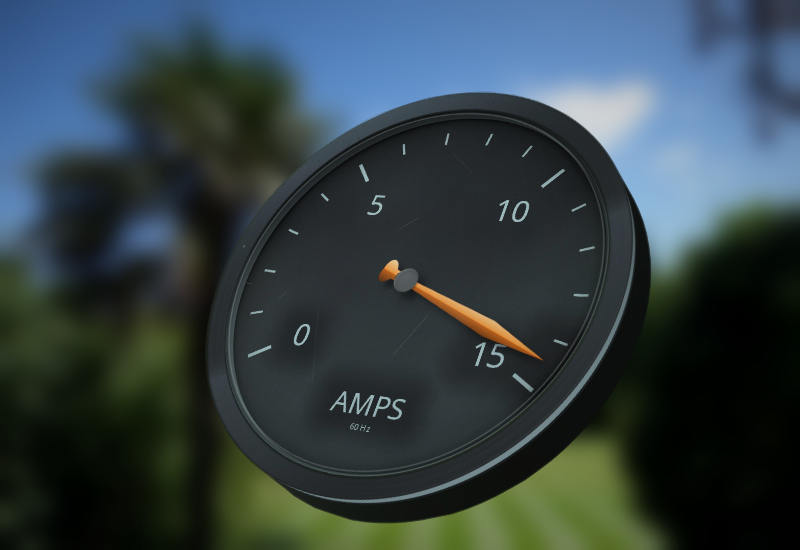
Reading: 14.5 A
